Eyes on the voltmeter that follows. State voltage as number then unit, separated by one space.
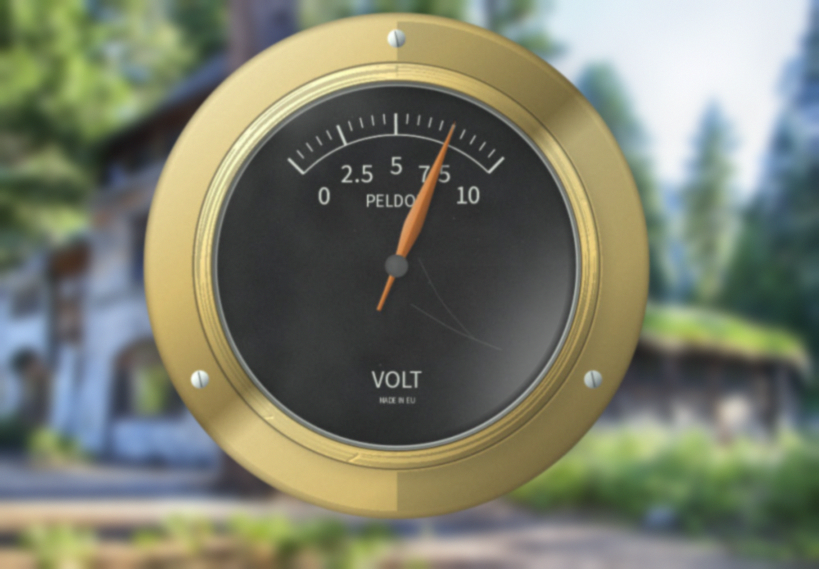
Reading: 7.5 V
